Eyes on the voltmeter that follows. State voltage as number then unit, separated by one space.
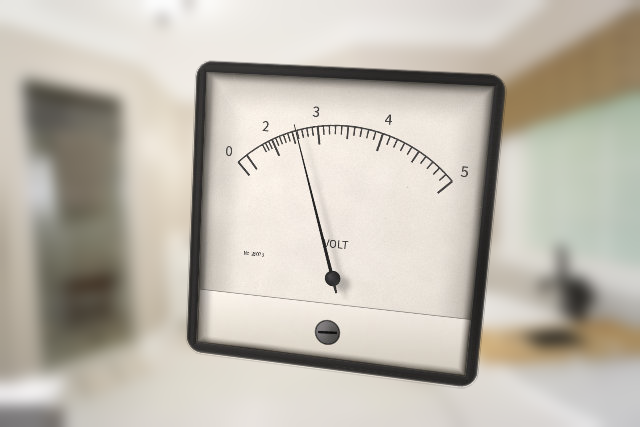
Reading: 2.6 V
